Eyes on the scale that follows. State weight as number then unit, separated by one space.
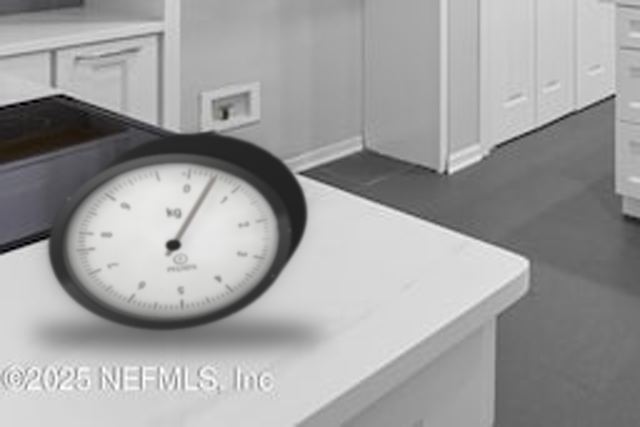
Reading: 0.5 kg
